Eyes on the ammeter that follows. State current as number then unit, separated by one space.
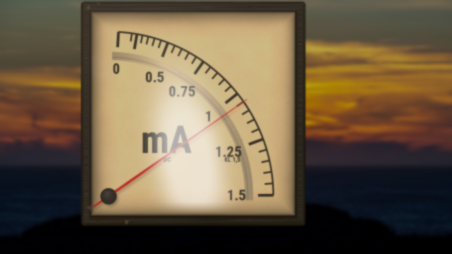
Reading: 1.05 mA
